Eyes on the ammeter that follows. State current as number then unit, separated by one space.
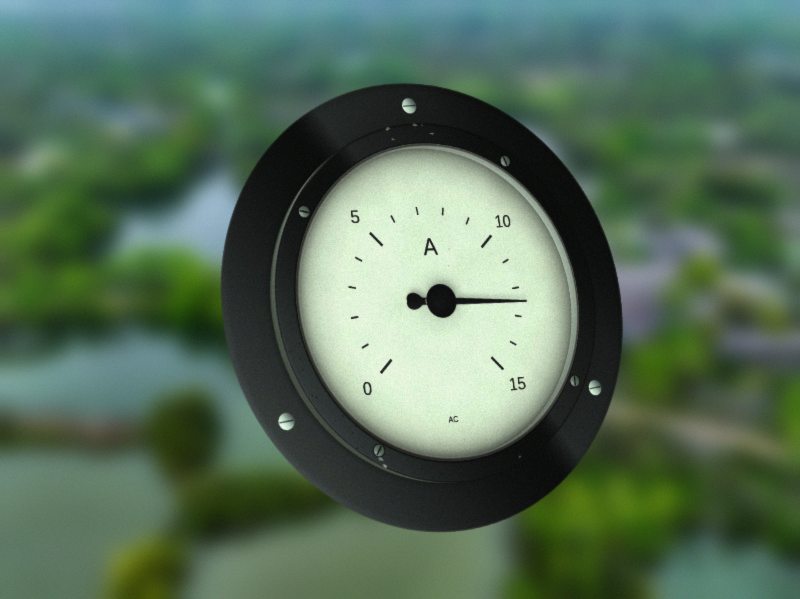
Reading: 12.5 A
